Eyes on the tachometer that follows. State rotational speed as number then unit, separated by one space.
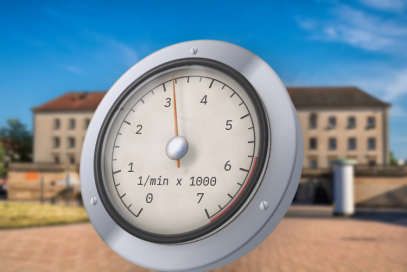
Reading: 3250 rpm
